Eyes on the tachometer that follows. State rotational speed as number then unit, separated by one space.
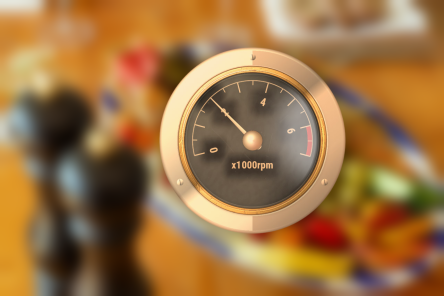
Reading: 2000 rpm
